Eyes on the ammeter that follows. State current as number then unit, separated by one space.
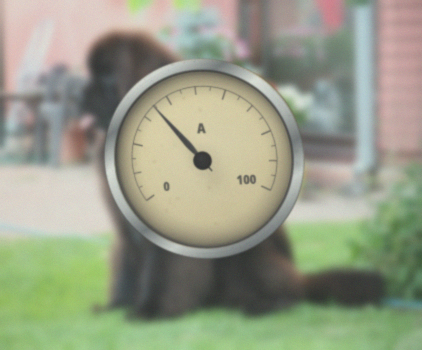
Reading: 35 A
